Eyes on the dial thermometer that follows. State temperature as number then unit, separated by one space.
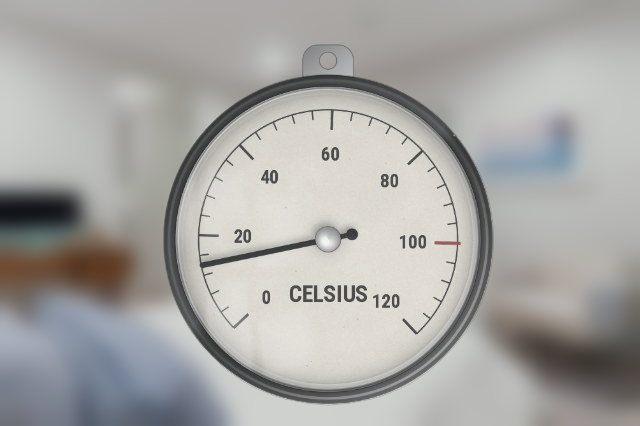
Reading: 14 °C
